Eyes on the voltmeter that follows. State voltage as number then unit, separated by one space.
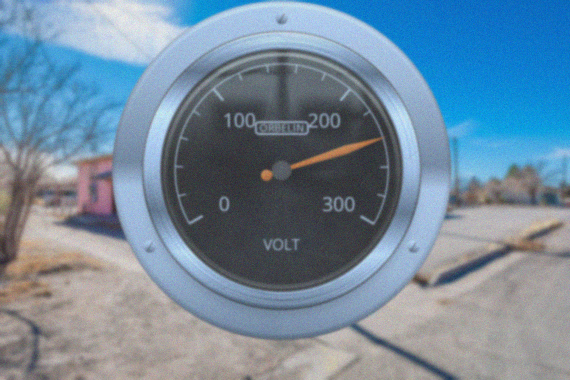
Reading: 240 V
